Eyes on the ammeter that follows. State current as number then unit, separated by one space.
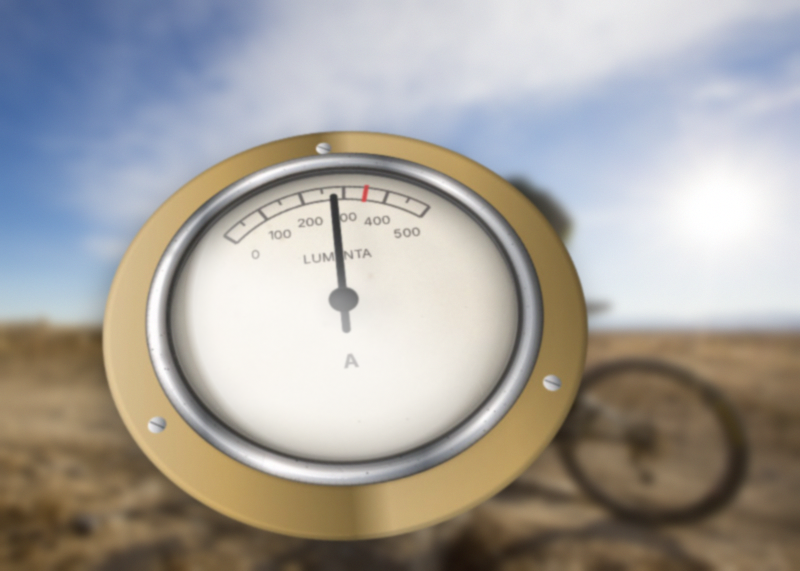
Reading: 275 A
